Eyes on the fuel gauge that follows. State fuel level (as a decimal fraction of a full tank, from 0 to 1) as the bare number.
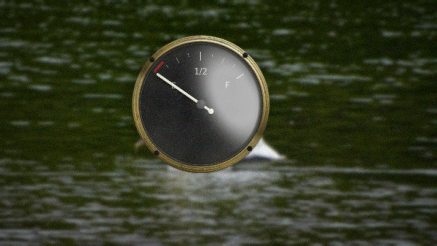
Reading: 0
